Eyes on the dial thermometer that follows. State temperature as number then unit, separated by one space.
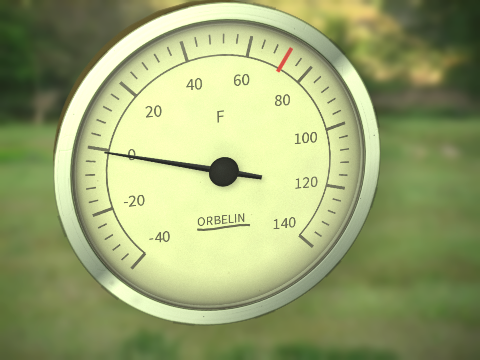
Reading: 0 °F
